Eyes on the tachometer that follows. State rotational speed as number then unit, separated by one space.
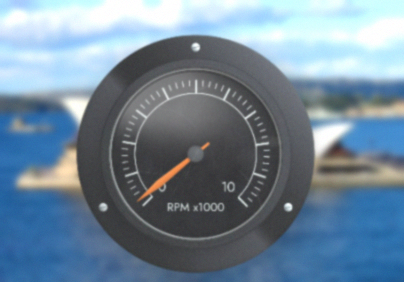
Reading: 200 rpm
